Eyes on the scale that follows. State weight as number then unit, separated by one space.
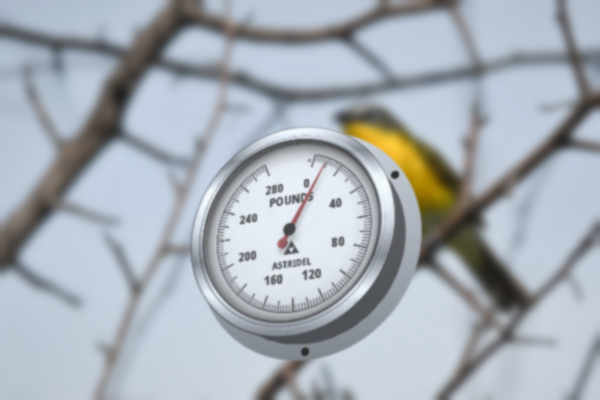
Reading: 10 lb
